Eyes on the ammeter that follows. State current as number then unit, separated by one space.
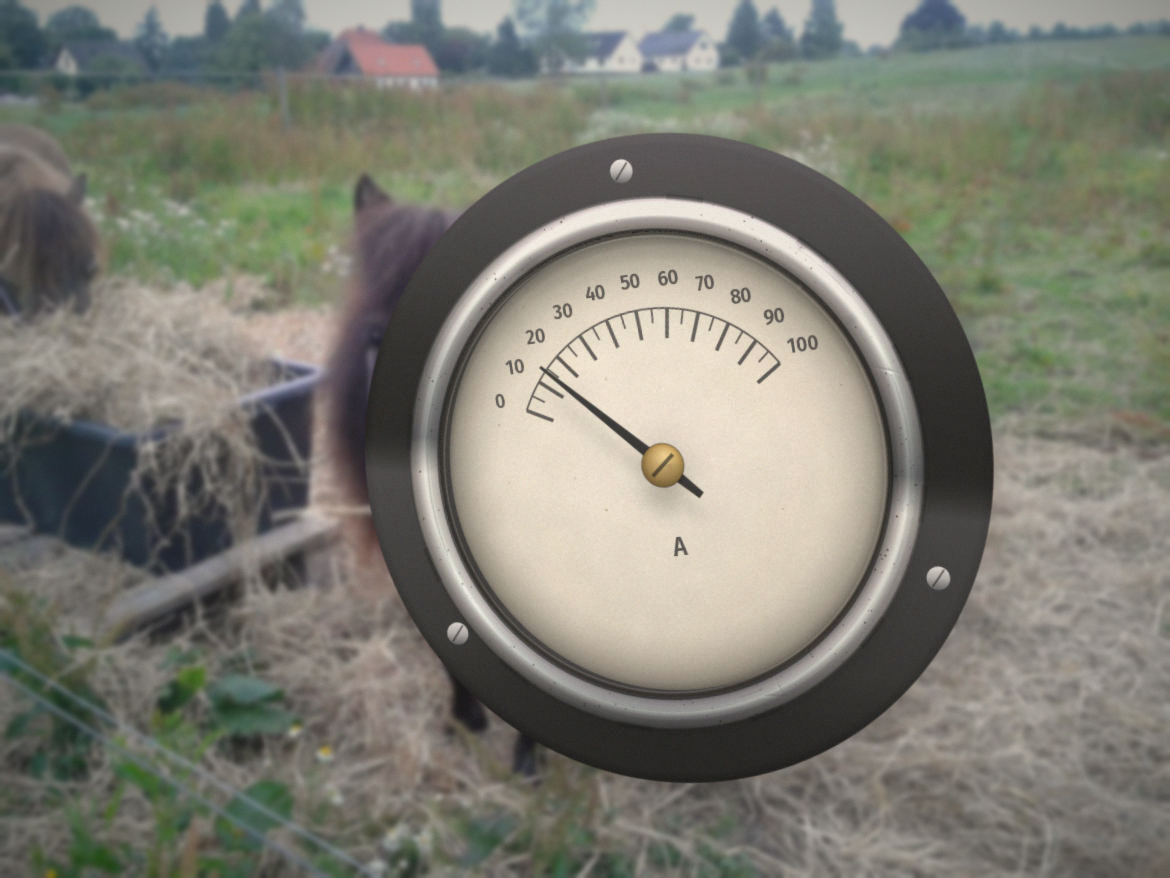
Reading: 15 A
